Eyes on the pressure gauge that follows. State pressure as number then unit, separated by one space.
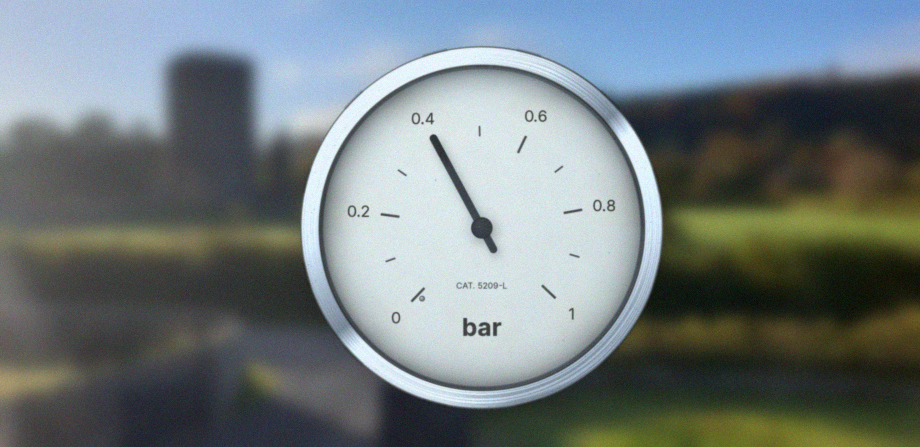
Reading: 0.4 bar
